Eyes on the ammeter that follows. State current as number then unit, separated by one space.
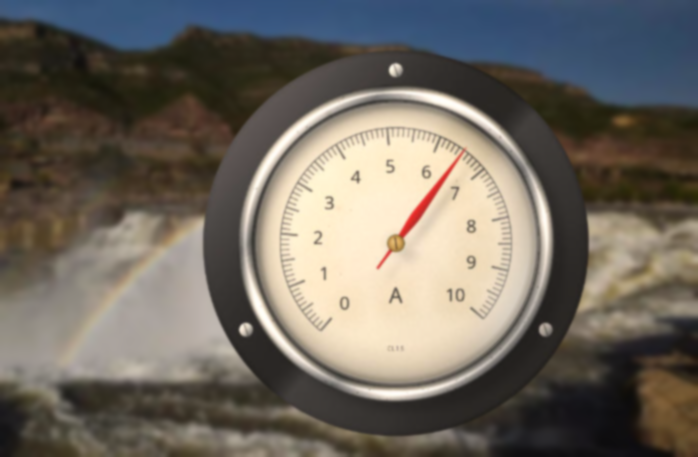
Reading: 6.5 A
